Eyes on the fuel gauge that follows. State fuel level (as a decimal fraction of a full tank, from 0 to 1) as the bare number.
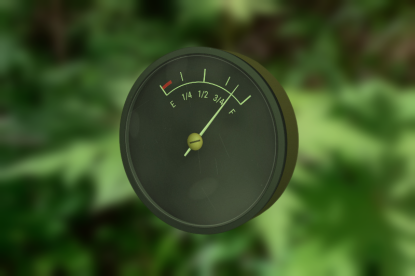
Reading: 0.875
